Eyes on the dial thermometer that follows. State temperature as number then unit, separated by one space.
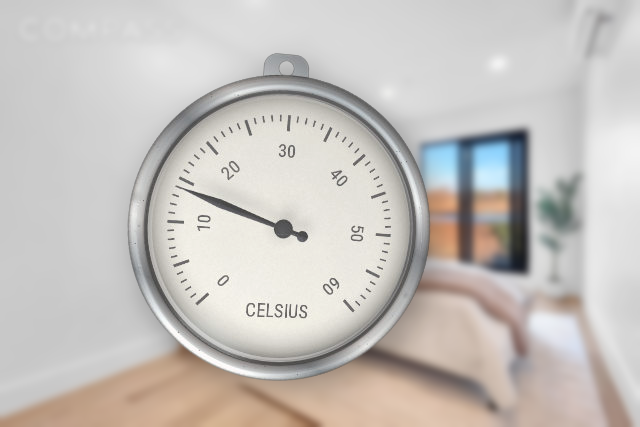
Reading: 14 °C
